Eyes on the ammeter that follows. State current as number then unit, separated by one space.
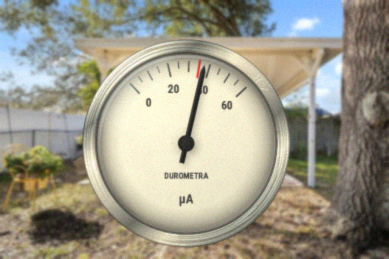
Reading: 37.5 µA
